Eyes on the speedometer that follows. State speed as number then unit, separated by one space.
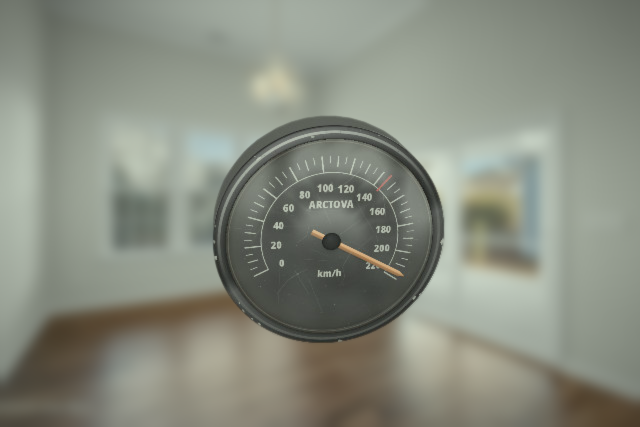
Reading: 215 km/h
